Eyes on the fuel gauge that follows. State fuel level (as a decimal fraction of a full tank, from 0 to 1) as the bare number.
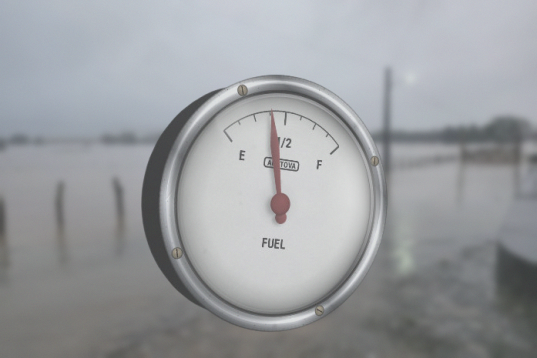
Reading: 0.375
